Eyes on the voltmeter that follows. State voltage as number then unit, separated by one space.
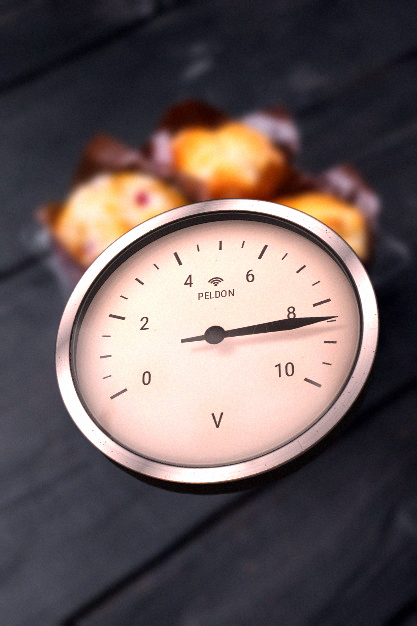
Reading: 8.5 V
